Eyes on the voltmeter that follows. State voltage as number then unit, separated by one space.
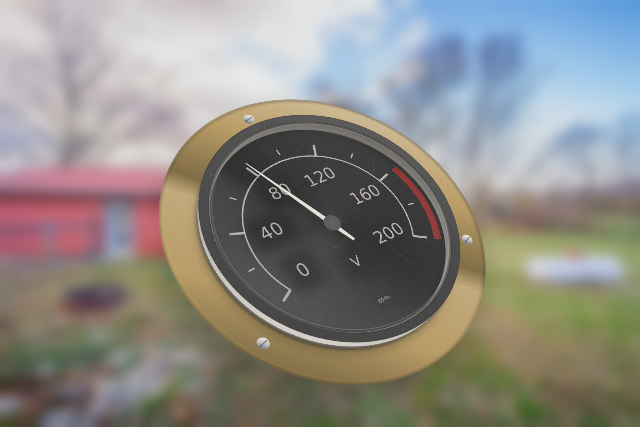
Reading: 80 V
